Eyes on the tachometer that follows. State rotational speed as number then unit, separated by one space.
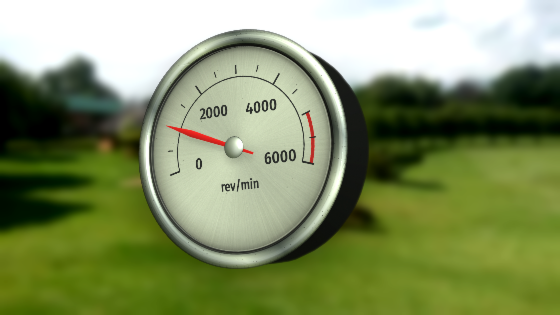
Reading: 1000 rpm
